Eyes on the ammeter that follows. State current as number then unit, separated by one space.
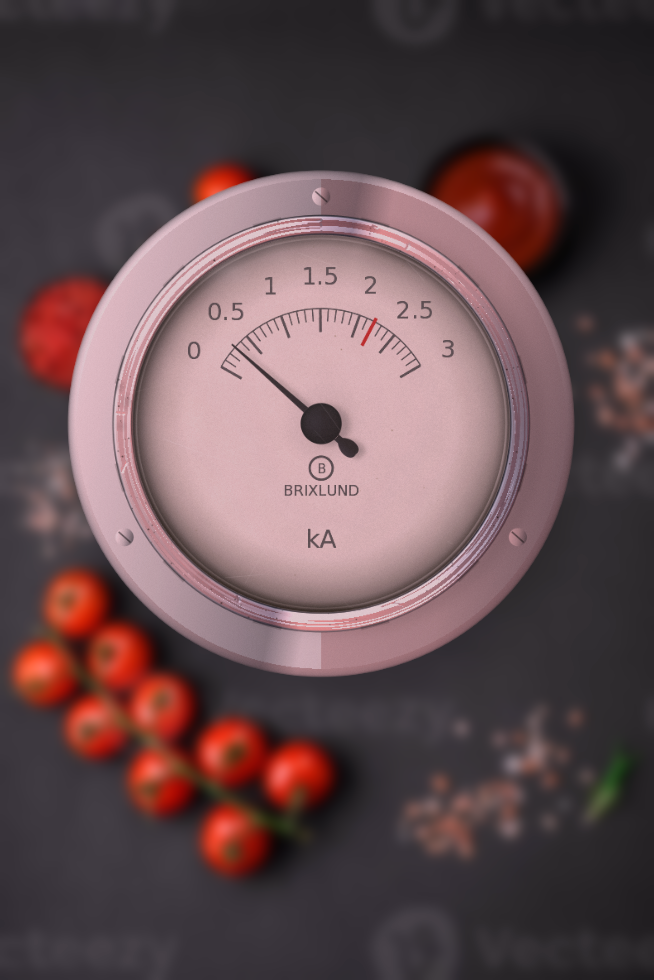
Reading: 0.3 kA
